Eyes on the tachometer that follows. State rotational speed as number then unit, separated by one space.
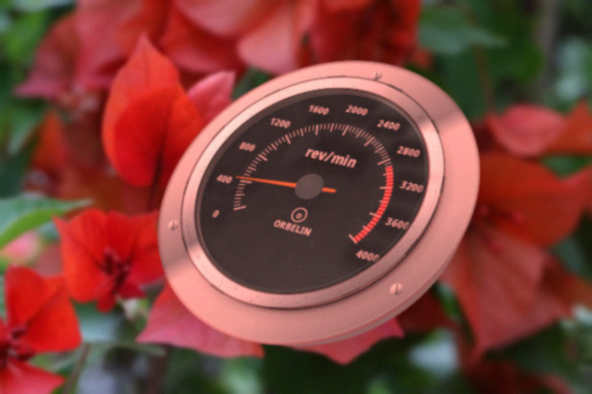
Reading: 400 rpm
